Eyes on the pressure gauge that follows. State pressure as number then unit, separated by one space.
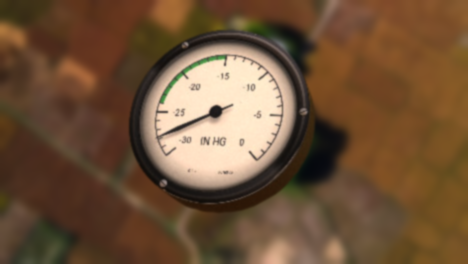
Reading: -28 inHg
